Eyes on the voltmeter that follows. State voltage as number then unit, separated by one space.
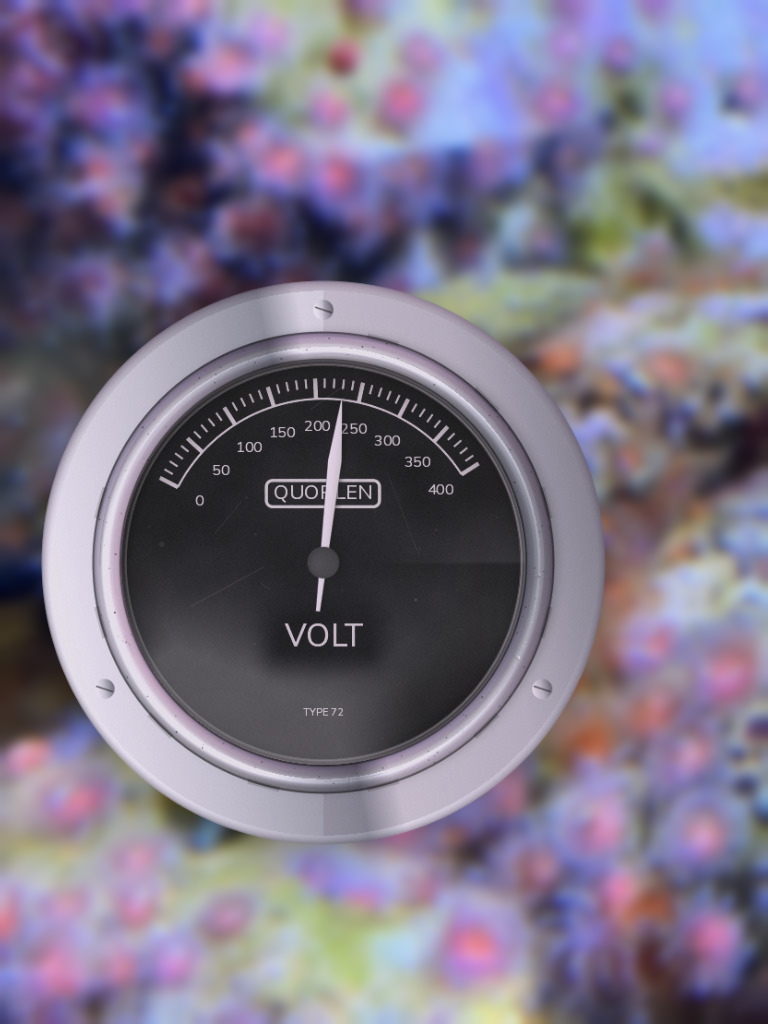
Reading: 230 V
